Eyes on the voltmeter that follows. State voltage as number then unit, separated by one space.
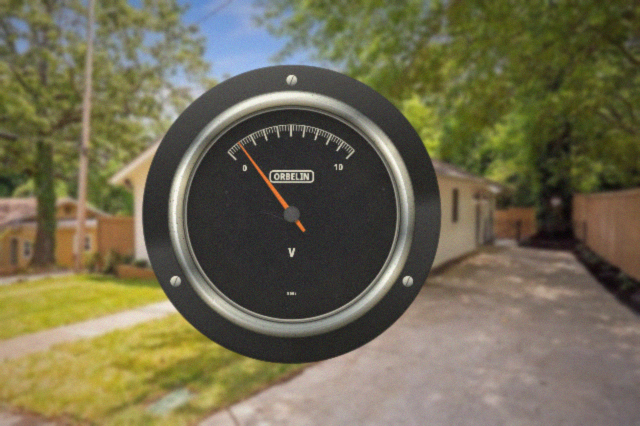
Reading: 1 V
